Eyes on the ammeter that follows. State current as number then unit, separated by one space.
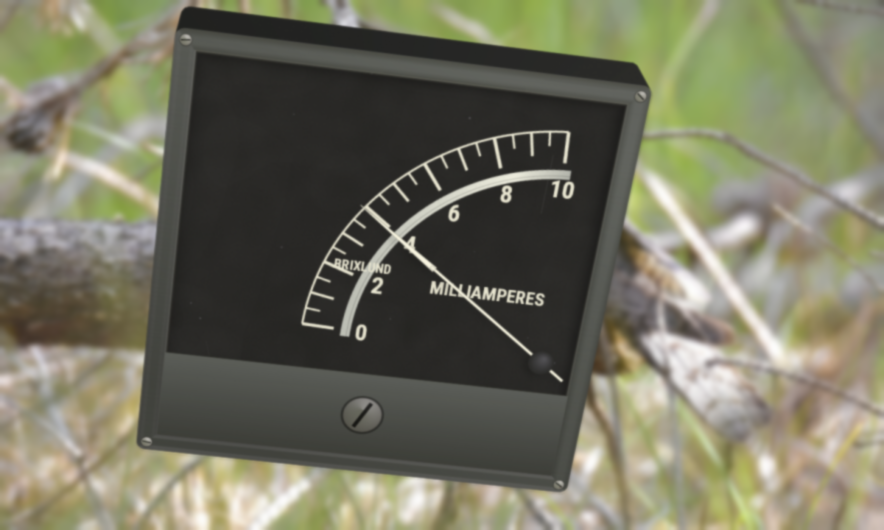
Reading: 4 mA
